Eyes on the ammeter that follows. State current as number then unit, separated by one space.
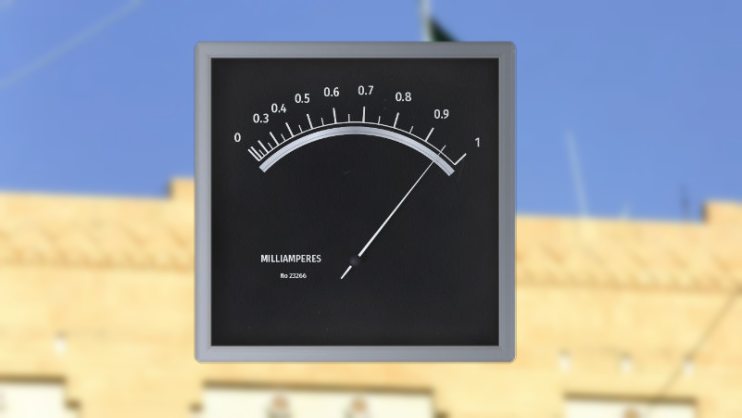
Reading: 0.95 mA
